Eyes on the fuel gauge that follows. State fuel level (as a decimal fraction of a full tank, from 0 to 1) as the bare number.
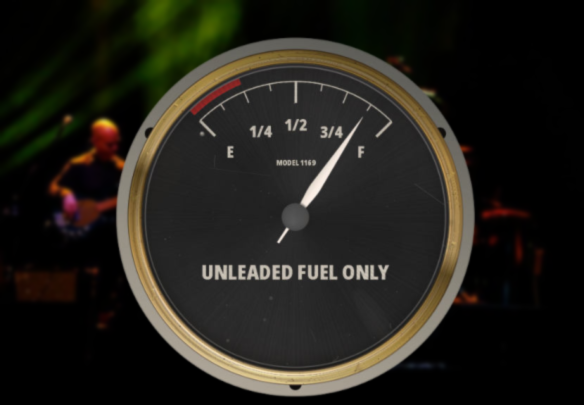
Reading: 0.875
